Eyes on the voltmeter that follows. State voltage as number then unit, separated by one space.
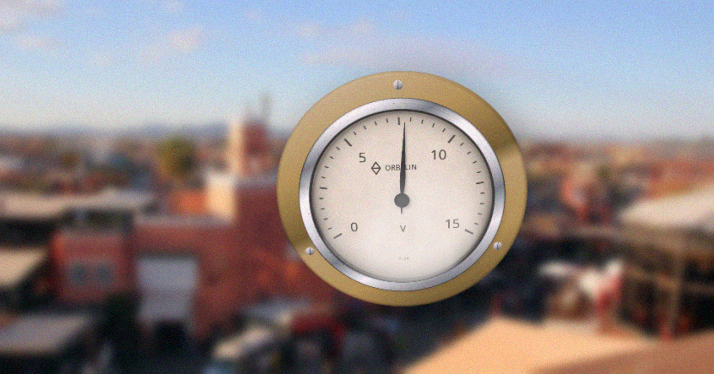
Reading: 7.75 V
